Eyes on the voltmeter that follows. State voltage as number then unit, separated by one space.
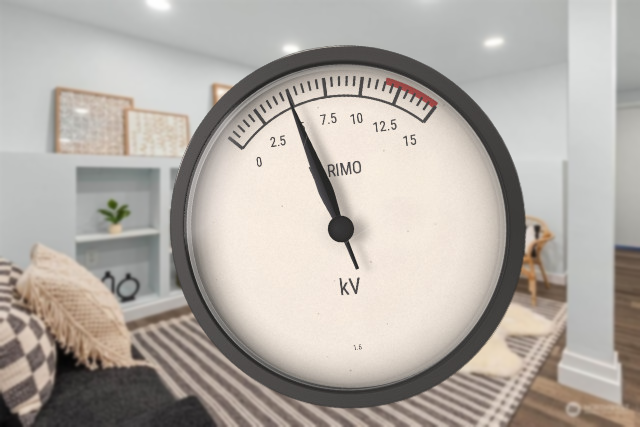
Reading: 5 kV
